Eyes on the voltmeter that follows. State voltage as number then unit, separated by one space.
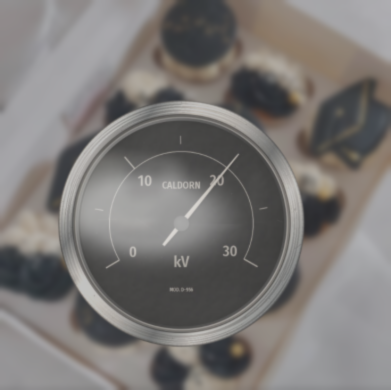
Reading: 20 kV
